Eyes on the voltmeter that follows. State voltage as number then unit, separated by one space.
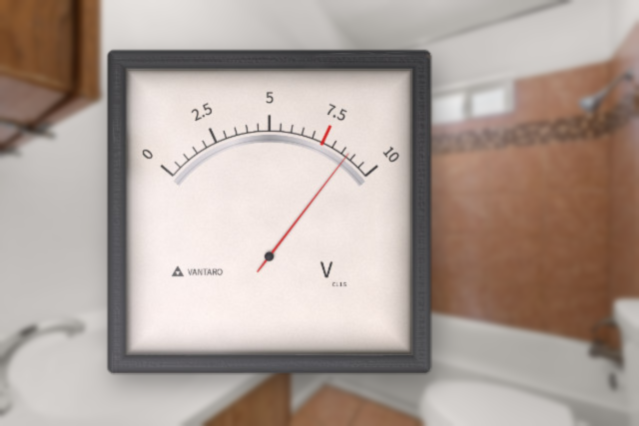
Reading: 8.75 V
